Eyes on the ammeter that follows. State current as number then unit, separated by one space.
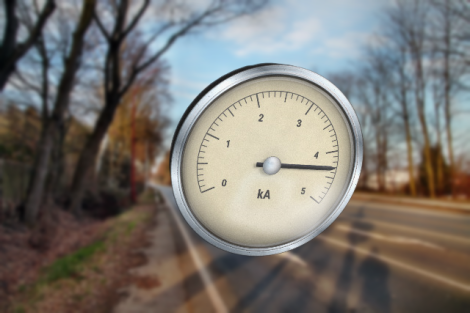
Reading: 4.3 kA
